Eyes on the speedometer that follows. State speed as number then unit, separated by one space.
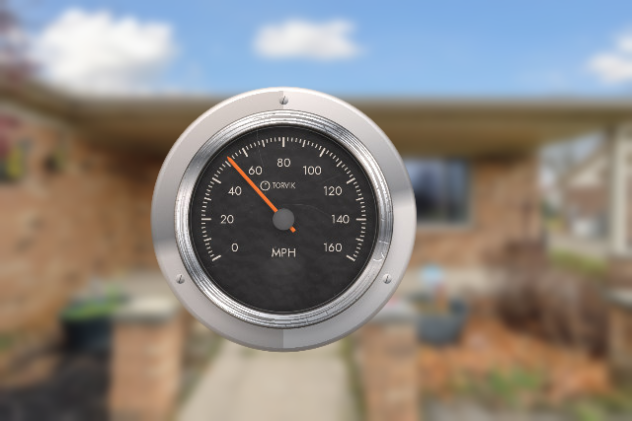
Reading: 52 mph
